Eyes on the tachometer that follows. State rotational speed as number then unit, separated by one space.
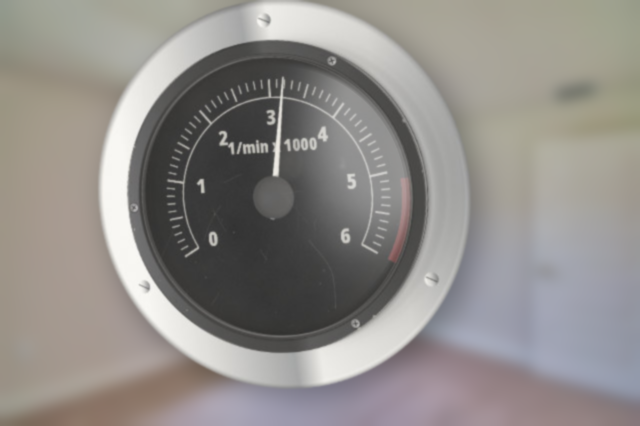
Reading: 3200 rpm
